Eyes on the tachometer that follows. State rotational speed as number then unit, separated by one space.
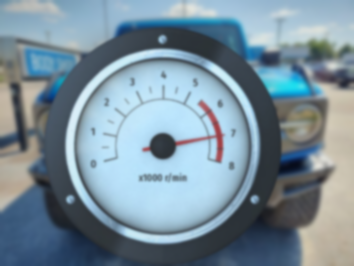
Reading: 7000 rpm
